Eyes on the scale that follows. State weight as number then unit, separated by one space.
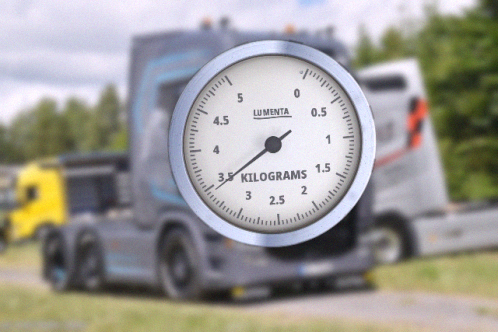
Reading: 3.45 kg
